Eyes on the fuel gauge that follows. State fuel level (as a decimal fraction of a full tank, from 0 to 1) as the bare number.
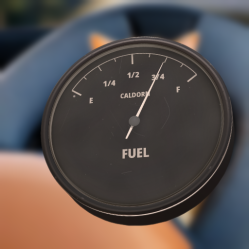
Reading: 0.75
